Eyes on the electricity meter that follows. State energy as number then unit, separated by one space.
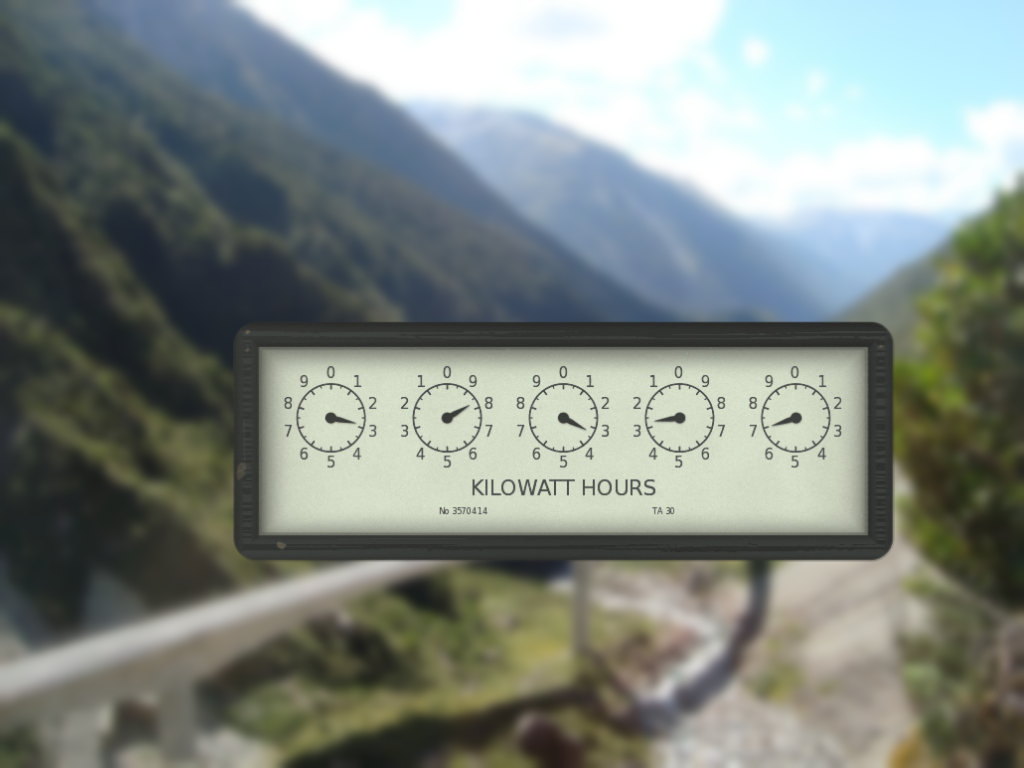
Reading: 28327 kWh
